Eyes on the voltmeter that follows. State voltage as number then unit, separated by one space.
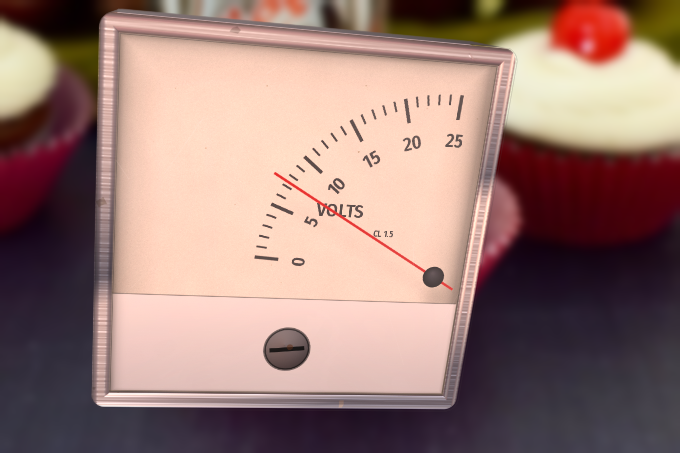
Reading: 7.5 V
